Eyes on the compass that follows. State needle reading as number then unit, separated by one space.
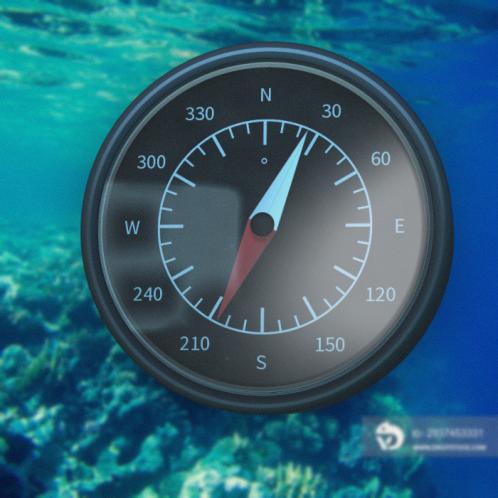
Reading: 205 °
